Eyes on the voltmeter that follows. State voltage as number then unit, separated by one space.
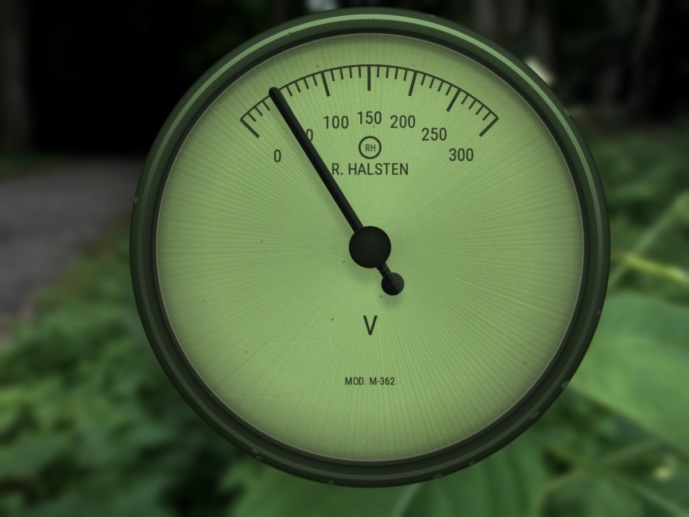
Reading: 45 V
